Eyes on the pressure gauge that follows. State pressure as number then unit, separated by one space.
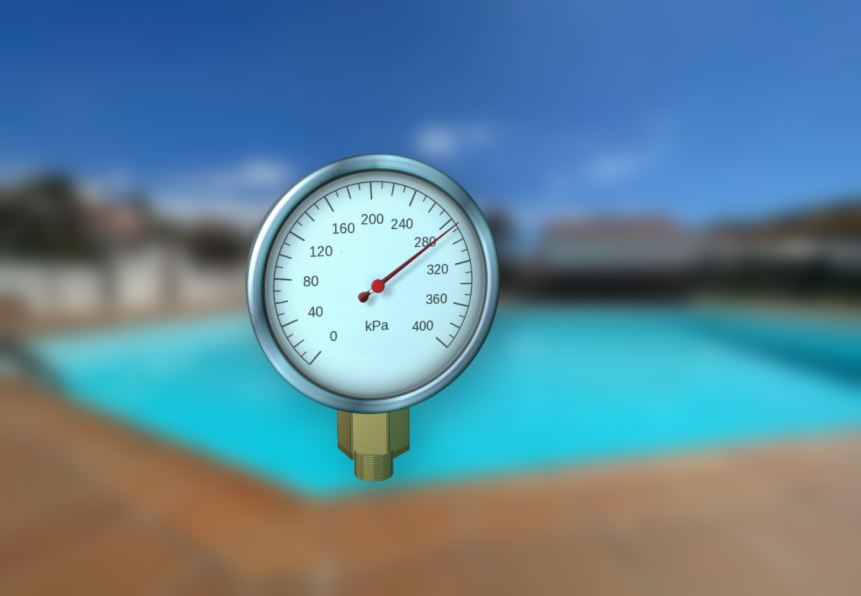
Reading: 285 kPa
